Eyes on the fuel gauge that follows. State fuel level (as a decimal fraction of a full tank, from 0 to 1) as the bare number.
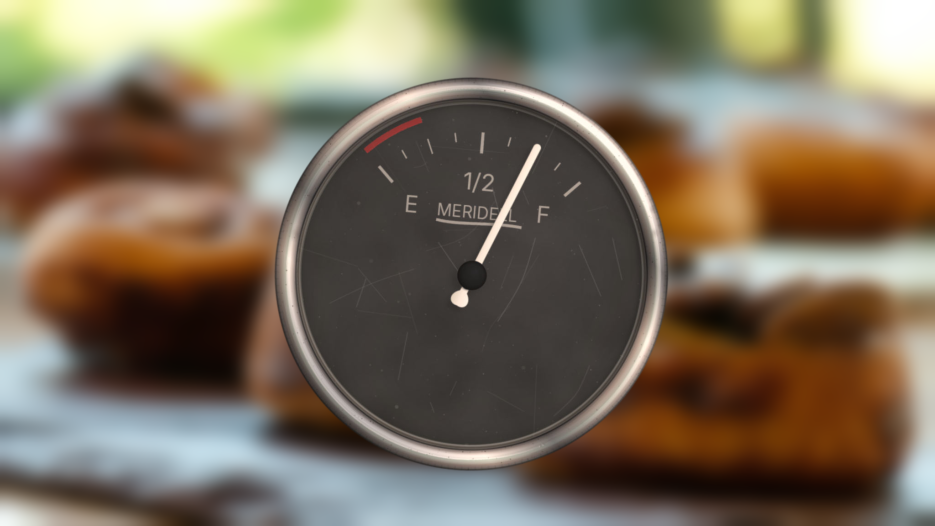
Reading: 0.75
